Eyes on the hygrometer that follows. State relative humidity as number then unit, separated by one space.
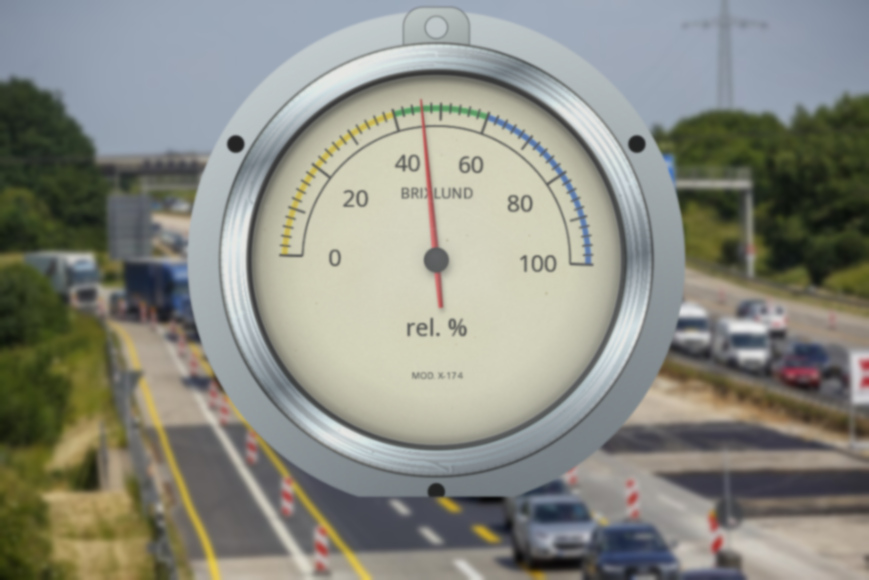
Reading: 46 %
